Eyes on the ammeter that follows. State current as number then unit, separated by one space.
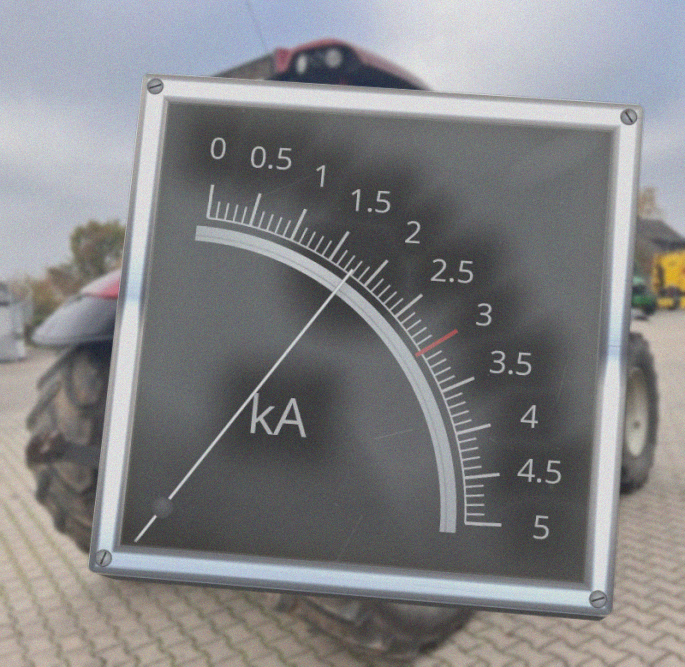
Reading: 1.8 kA
